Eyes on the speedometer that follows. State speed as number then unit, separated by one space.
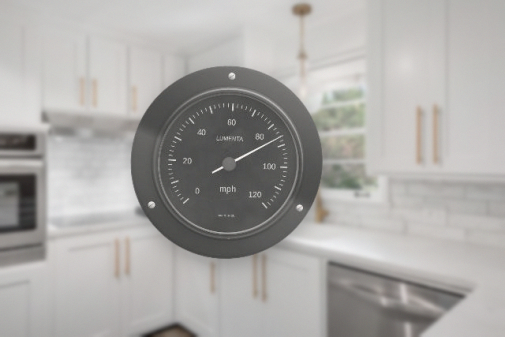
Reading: 86 mph
